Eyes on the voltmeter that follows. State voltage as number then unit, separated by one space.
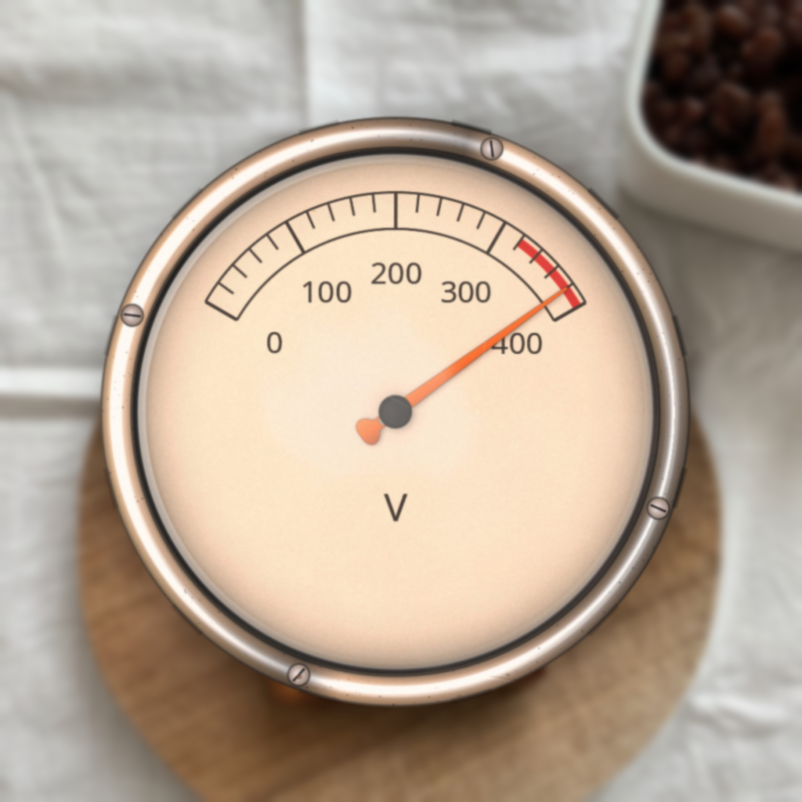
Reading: 380 V
